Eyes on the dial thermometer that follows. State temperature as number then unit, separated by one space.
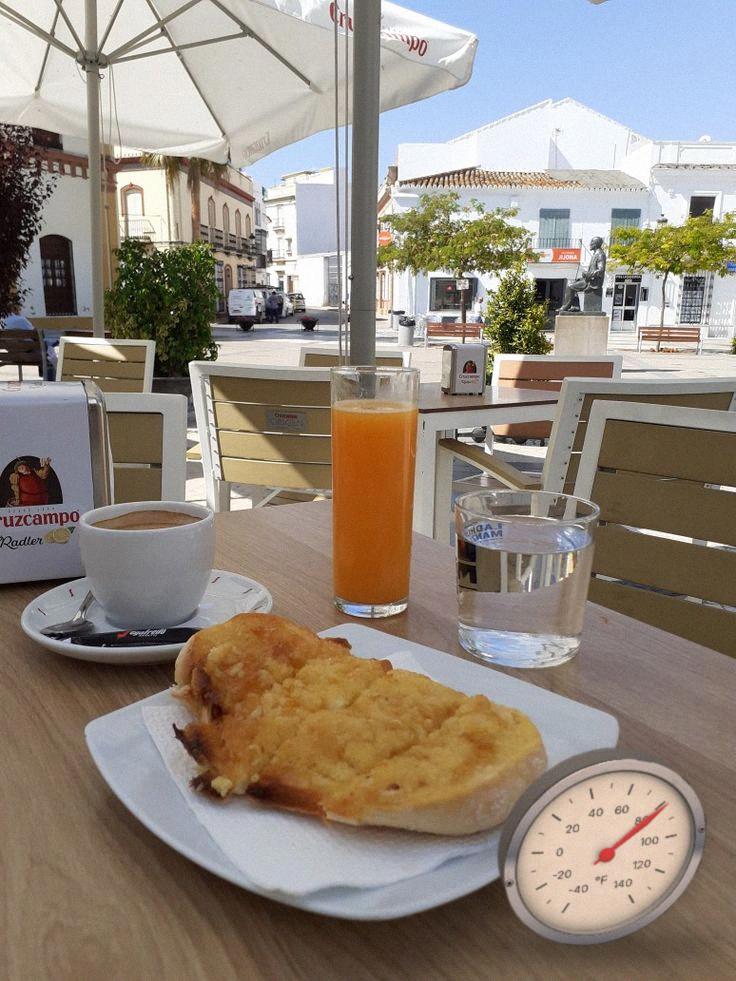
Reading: 80 °F
